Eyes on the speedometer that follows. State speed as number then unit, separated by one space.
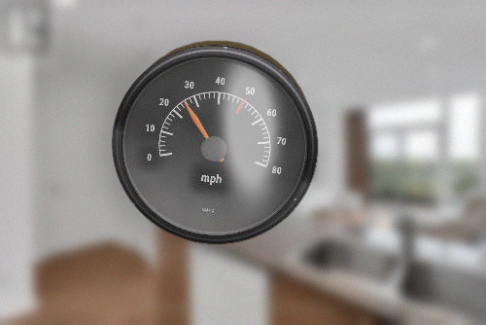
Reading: 26 mph
